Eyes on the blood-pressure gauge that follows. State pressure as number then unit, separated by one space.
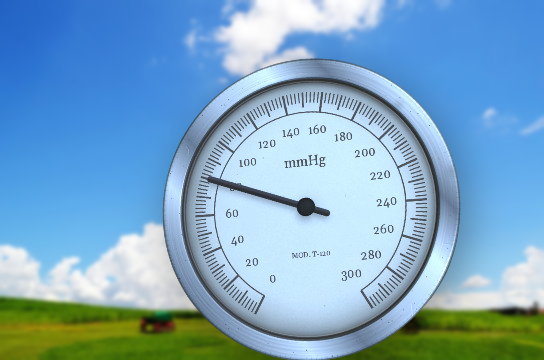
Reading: 80 mmHg
